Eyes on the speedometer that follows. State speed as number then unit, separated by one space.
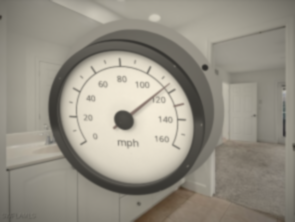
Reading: 115 mph
